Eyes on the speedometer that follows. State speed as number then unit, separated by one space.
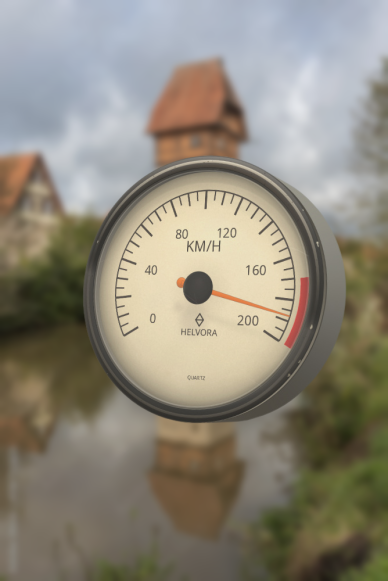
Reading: 187.5 km/h
